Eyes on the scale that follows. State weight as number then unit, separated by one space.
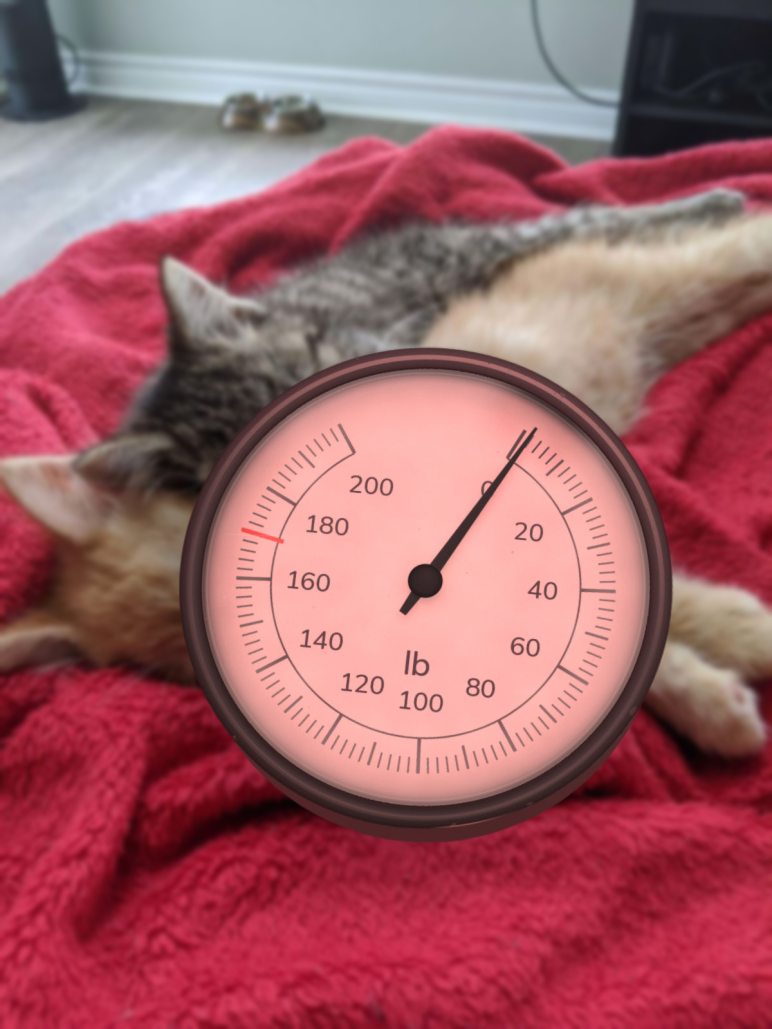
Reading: 2 lb
